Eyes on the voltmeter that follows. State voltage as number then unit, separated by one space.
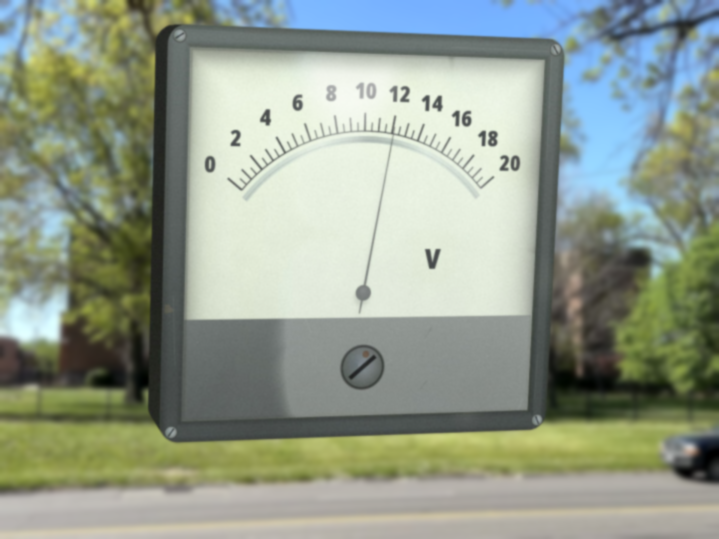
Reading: 12 V
